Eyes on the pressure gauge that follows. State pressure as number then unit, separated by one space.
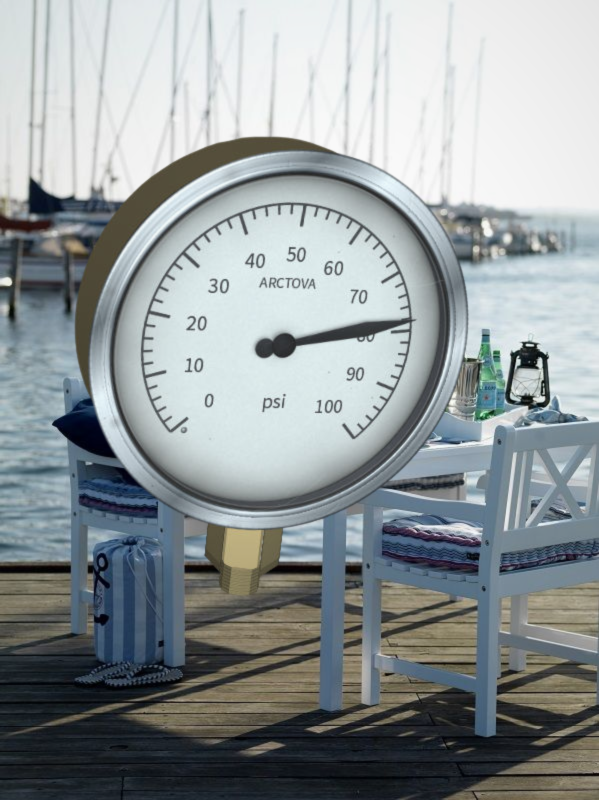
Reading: 78 psi
